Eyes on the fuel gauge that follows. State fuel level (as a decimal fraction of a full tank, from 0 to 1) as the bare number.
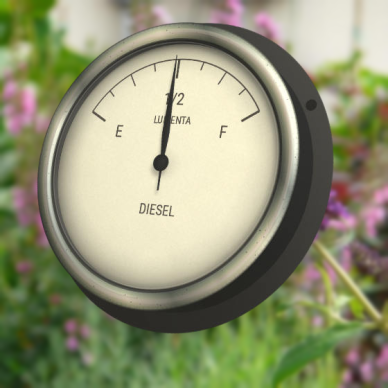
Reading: 0.5
